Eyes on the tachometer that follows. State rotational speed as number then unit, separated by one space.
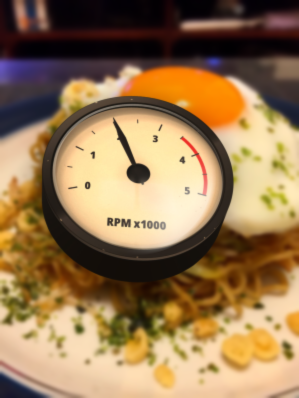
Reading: 2000 rpm
